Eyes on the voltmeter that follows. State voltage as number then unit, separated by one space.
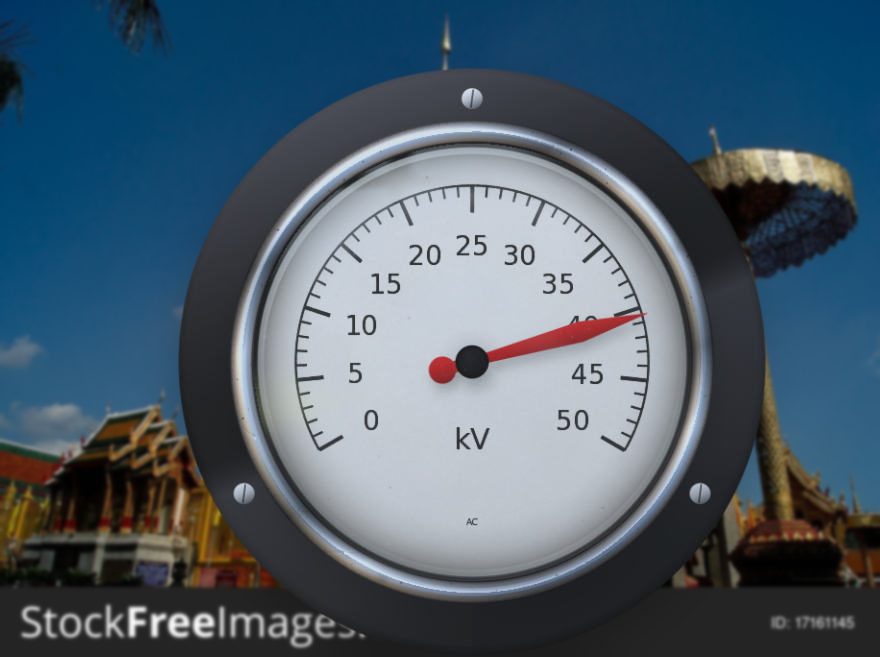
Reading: 40.5 kV
